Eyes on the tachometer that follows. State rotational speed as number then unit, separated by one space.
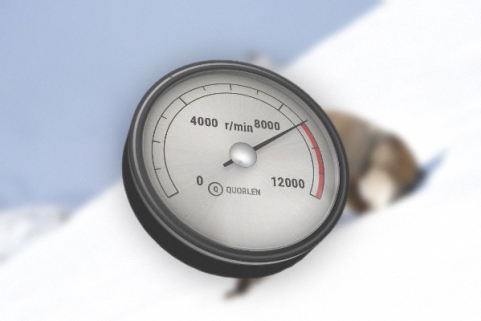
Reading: 9000 rpm
